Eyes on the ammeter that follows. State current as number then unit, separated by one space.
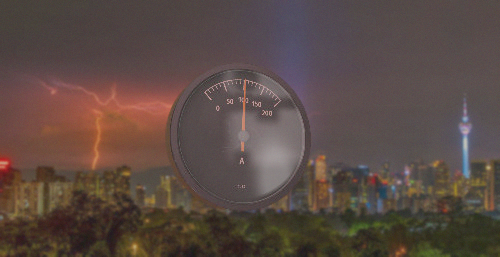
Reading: 100 A
